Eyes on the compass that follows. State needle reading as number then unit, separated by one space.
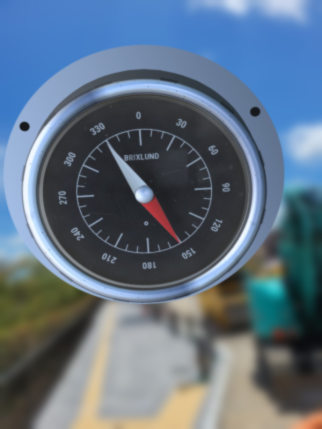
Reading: 150 °
